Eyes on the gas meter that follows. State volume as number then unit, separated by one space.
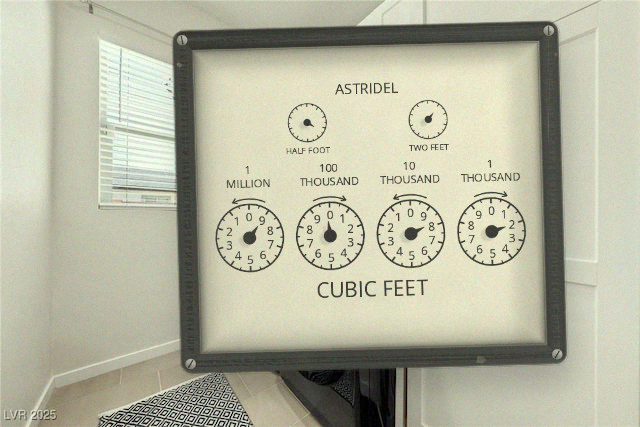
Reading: 898200 ft³
